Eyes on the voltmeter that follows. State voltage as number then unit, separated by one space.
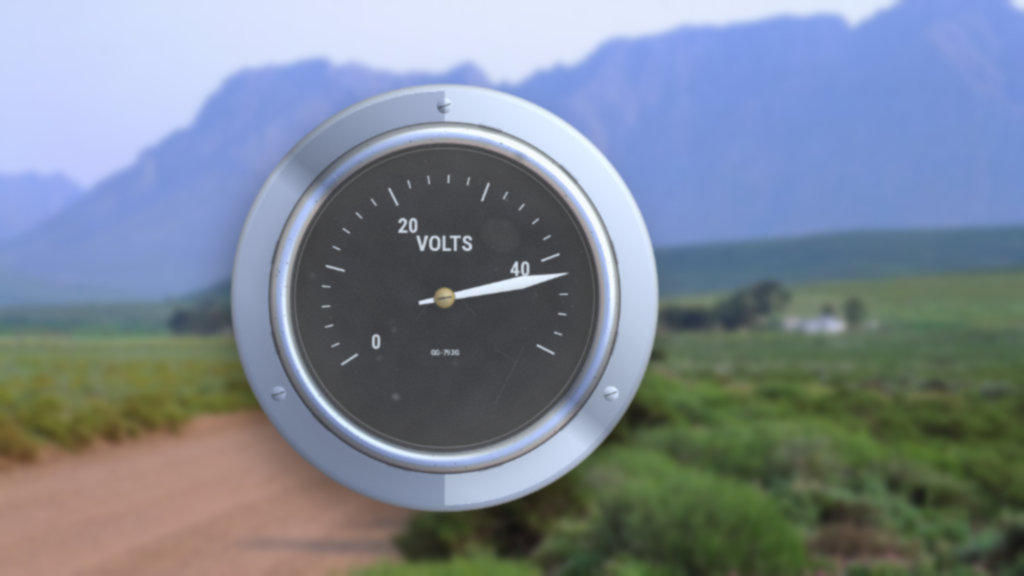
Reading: 42 V
